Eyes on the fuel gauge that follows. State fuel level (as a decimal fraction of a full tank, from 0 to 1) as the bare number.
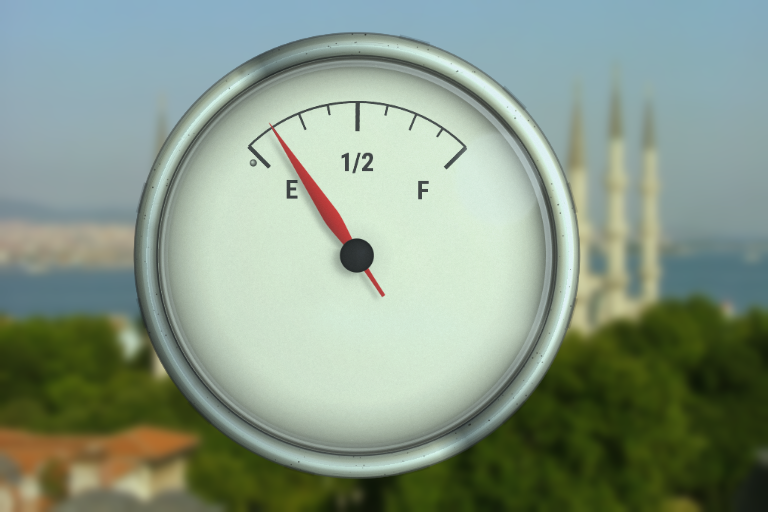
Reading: 0.125
